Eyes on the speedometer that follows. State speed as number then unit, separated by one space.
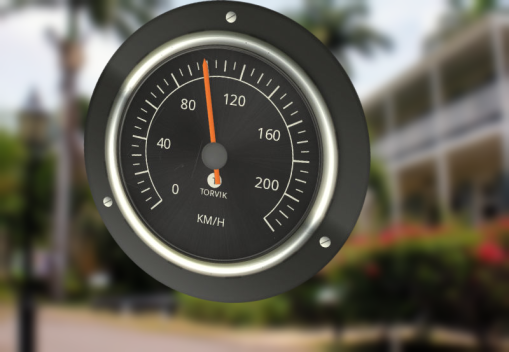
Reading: 100 km/h
